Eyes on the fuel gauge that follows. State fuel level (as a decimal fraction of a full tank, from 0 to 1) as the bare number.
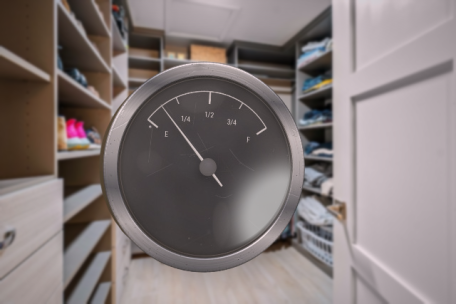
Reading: 0.125
